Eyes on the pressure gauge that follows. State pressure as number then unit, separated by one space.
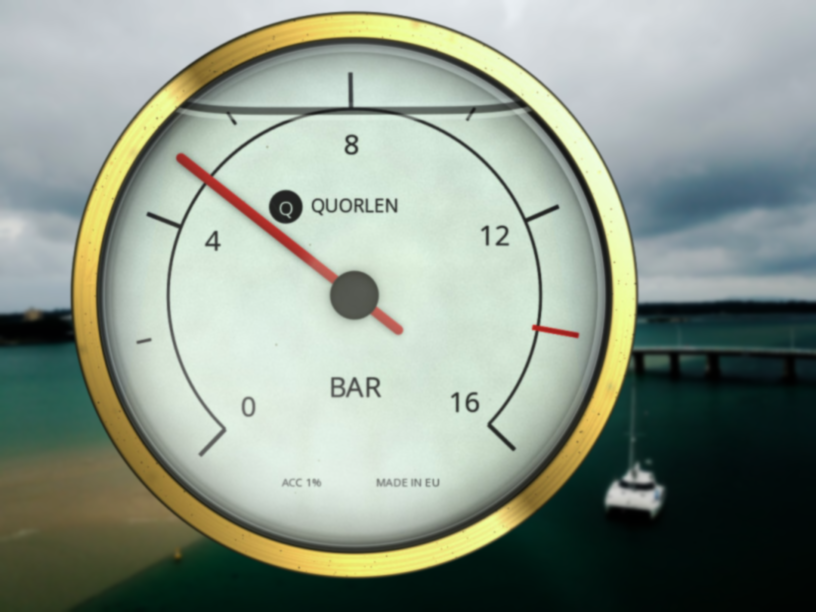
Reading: 5 bar
